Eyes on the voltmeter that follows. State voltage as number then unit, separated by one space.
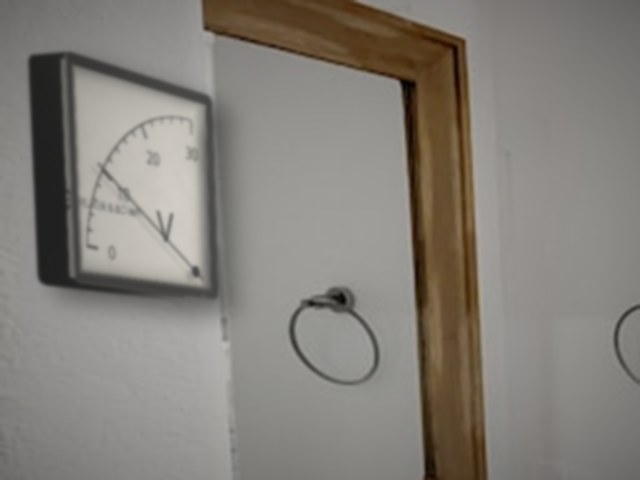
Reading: 10 V
